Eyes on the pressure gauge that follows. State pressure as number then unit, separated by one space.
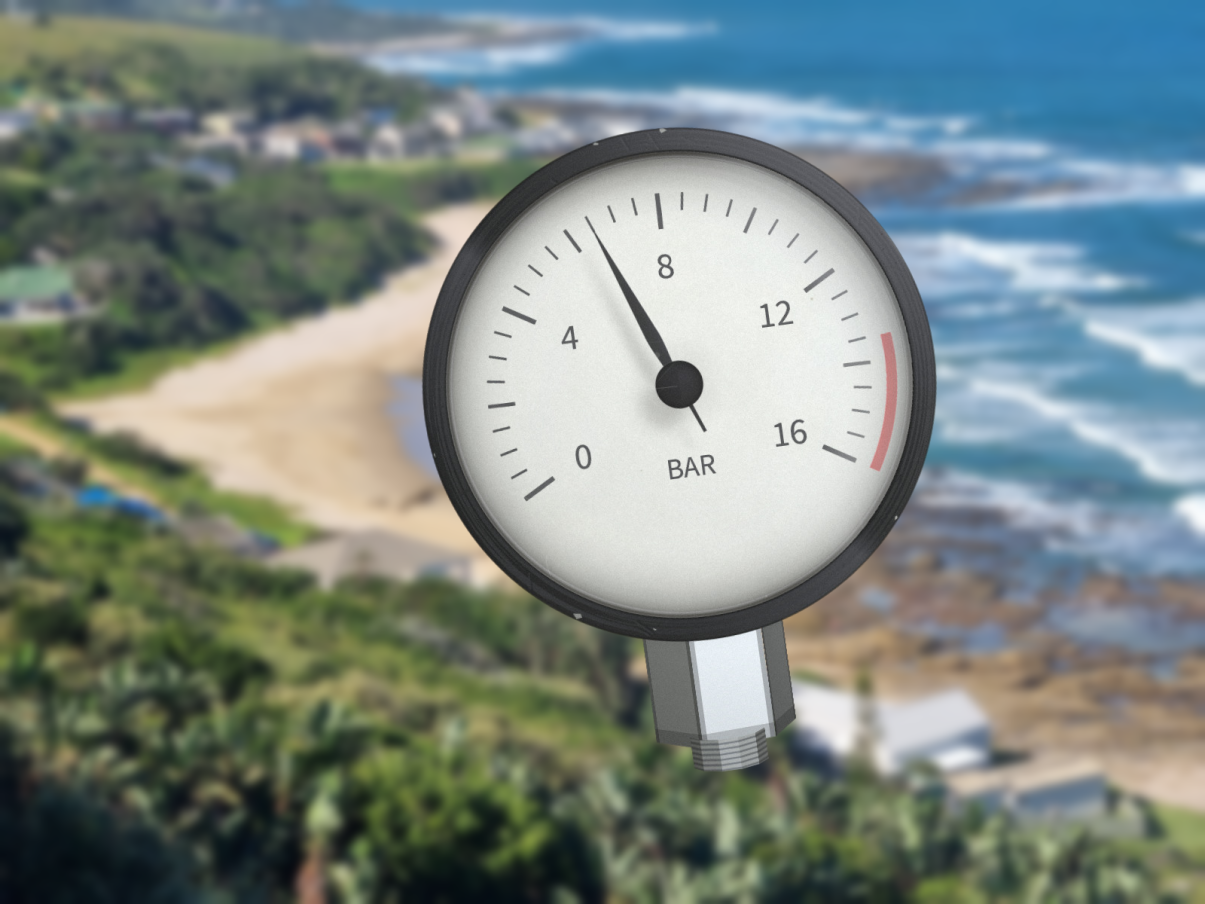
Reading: 6.5 bar
